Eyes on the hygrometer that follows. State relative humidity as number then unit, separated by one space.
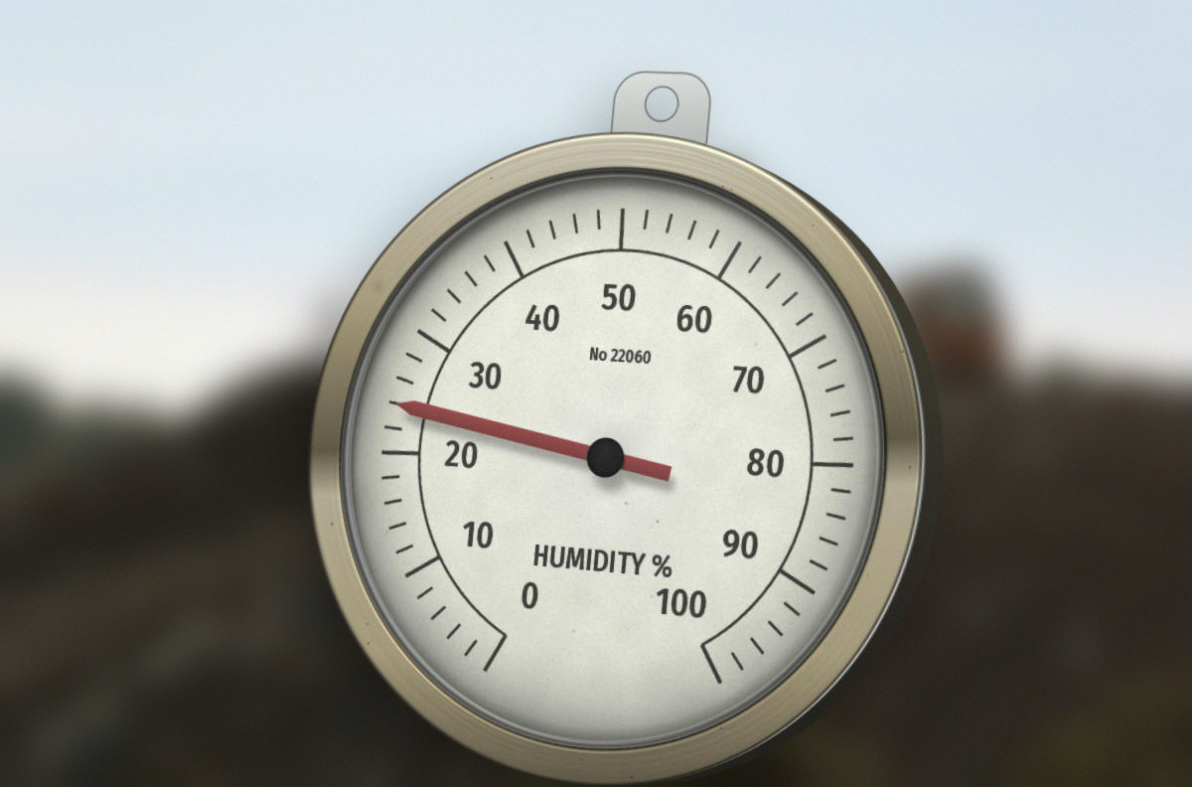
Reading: 24 %
